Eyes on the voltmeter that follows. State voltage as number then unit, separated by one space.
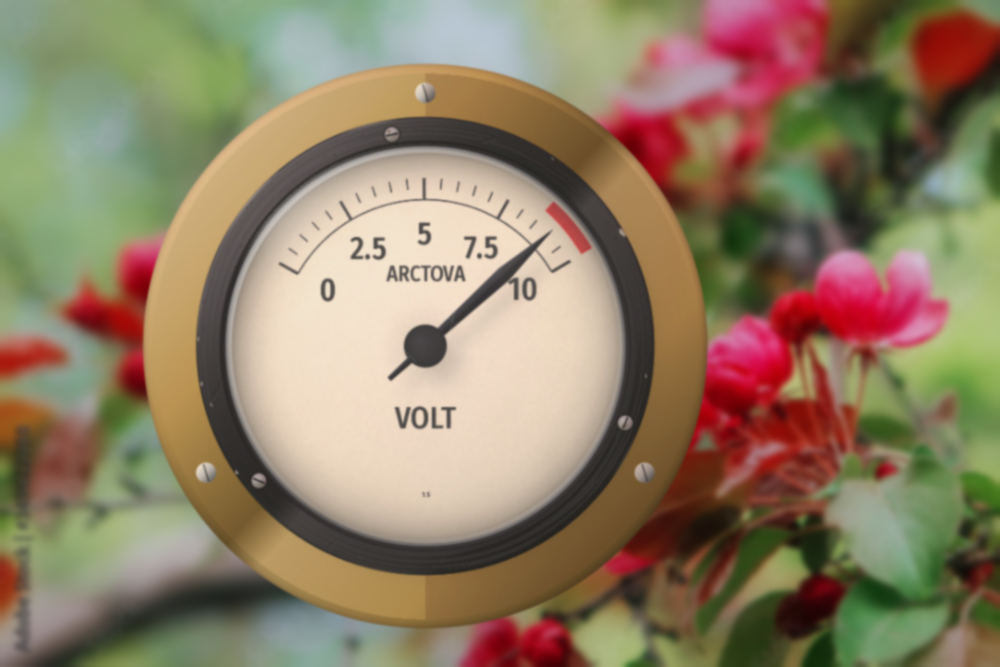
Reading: 9 V
